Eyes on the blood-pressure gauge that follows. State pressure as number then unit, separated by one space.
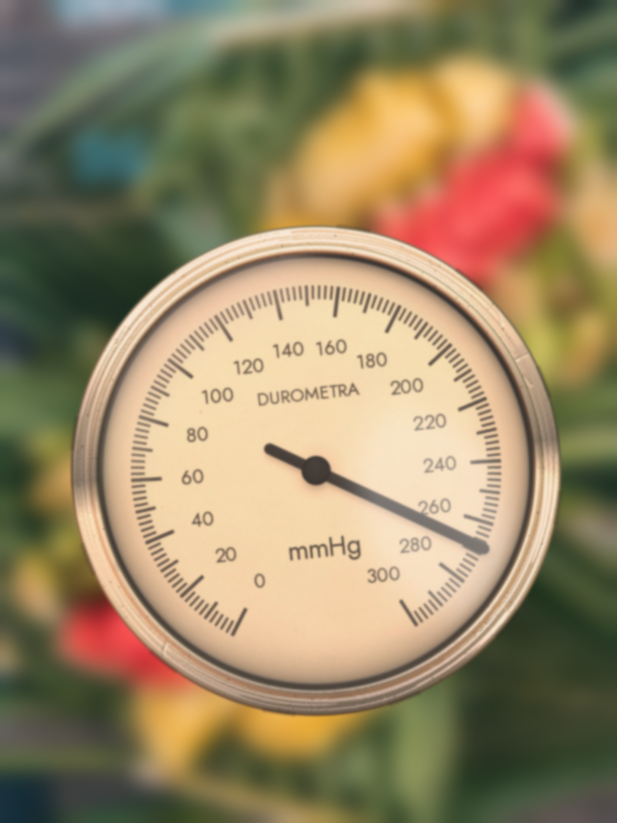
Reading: 268 mmHg
